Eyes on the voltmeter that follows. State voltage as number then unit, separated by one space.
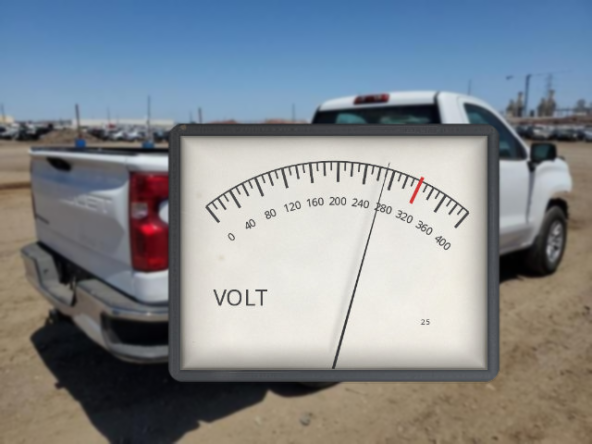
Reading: 270 V
